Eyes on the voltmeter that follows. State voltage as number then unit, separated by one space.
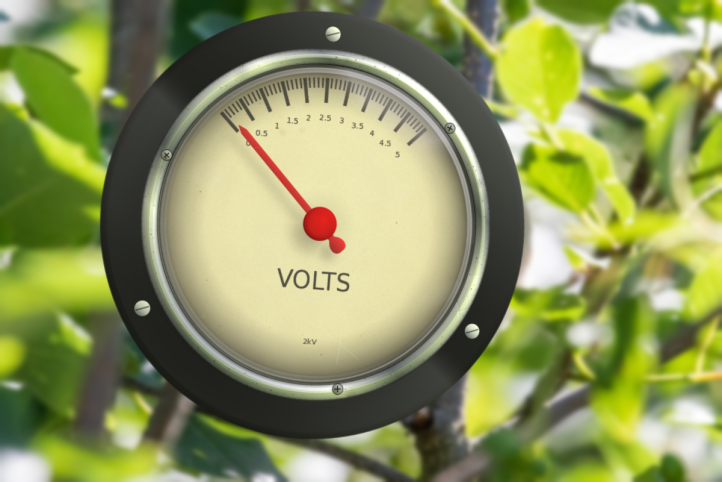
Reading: 0.1 V
